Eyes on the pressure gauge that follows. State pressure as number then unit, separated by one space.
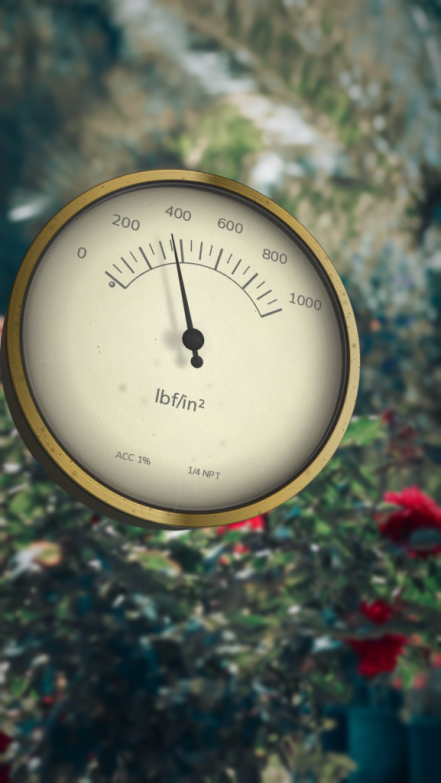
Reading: 350 psi
